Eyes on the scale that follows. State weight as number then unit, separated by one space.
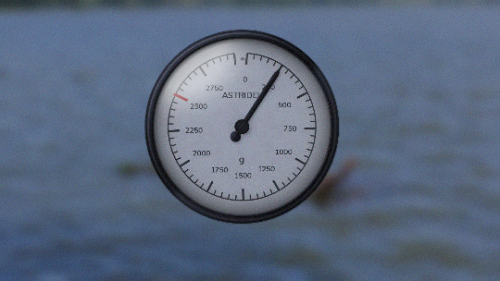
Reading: 250 g
